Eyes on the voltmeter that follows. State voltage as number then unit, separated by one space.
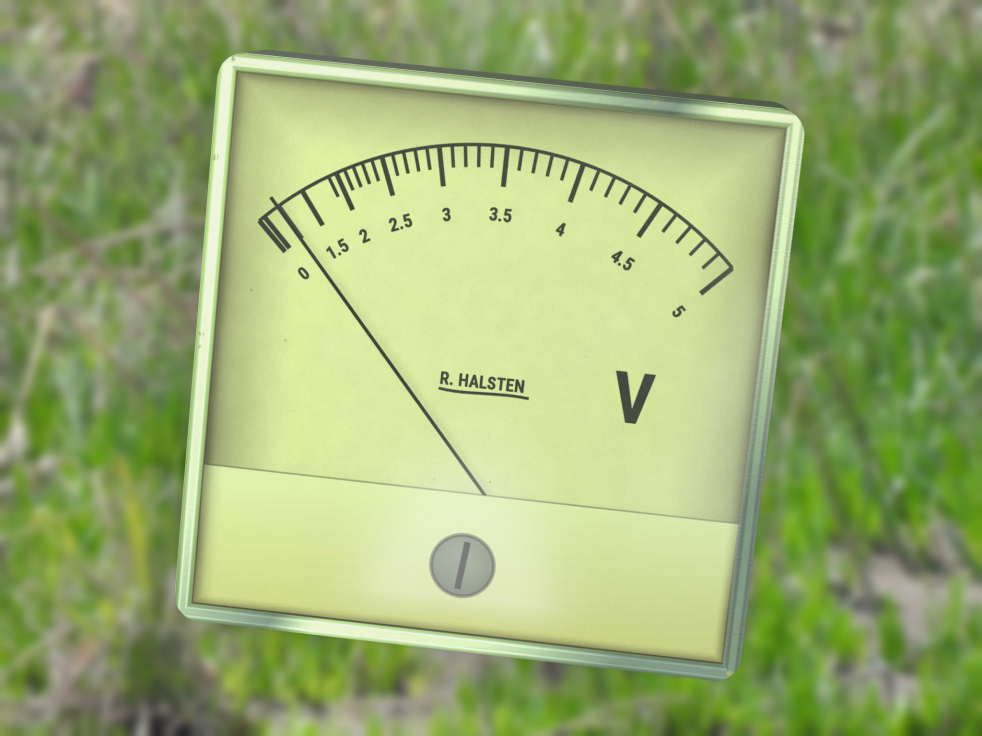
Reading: 1 V
